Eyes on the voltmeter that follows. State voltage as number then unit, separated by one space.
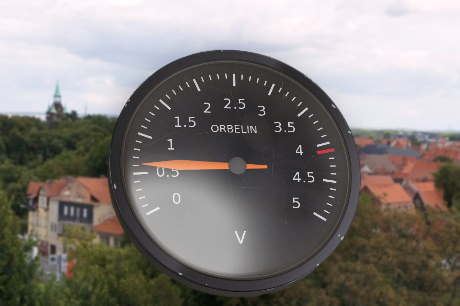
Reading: 0.6 V
